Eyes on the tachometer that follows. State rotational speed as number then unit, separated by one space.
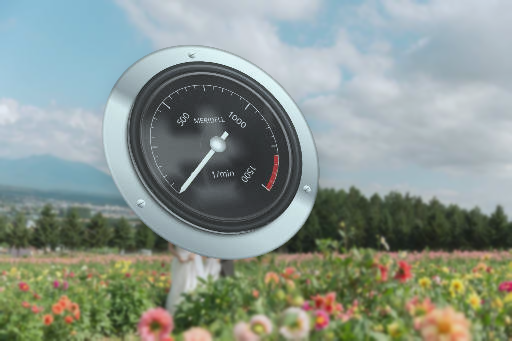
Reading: 0 rpm
